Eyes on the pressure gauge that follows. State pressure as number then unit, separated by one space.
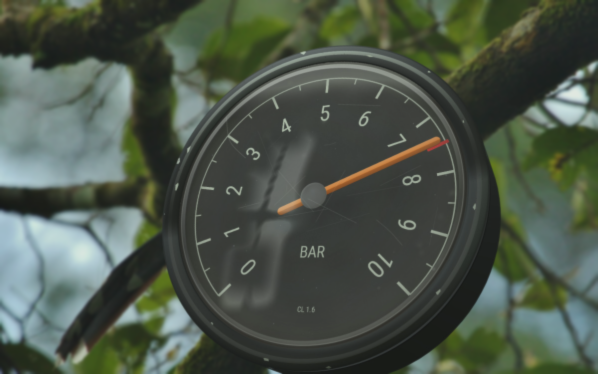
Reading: 7.5 bar
